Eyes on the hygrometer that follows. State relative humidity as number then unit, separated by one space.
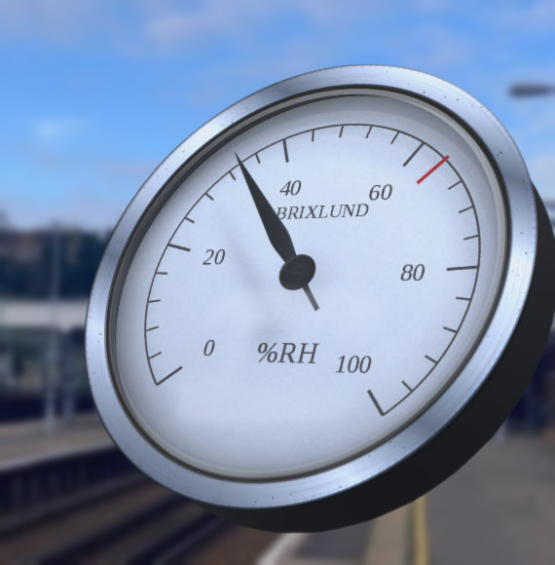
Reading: 34 %
